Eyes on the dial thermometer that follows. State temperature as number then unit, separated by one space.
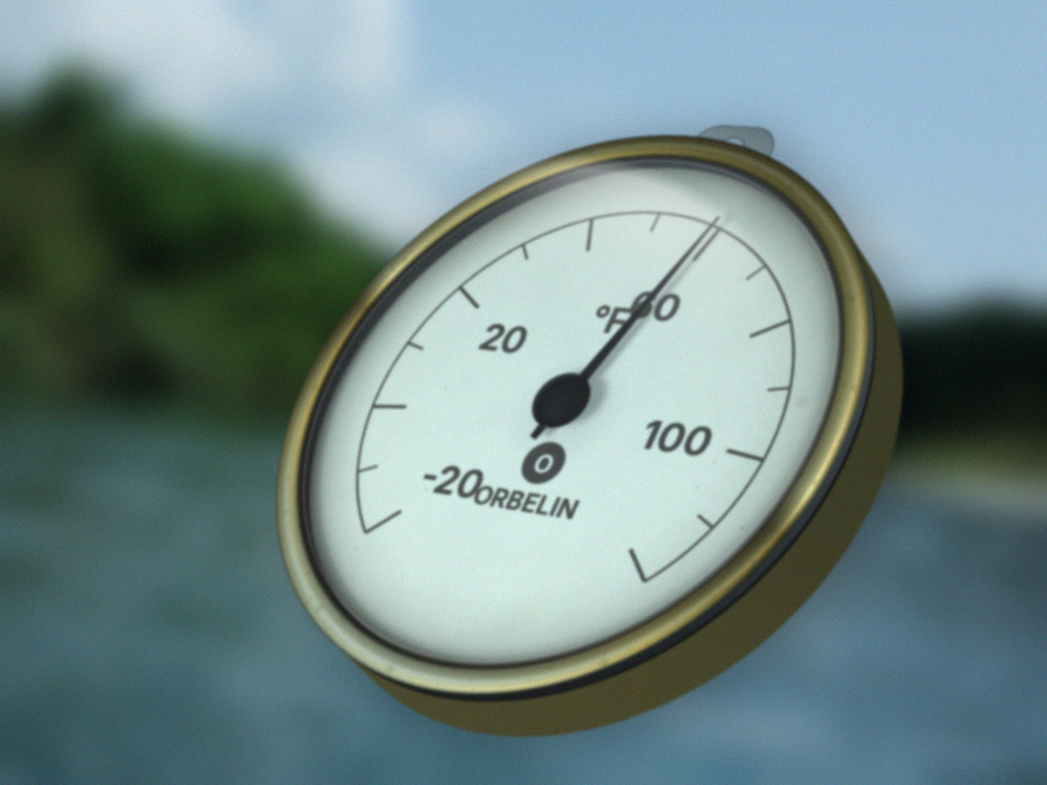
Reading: 60 °F
